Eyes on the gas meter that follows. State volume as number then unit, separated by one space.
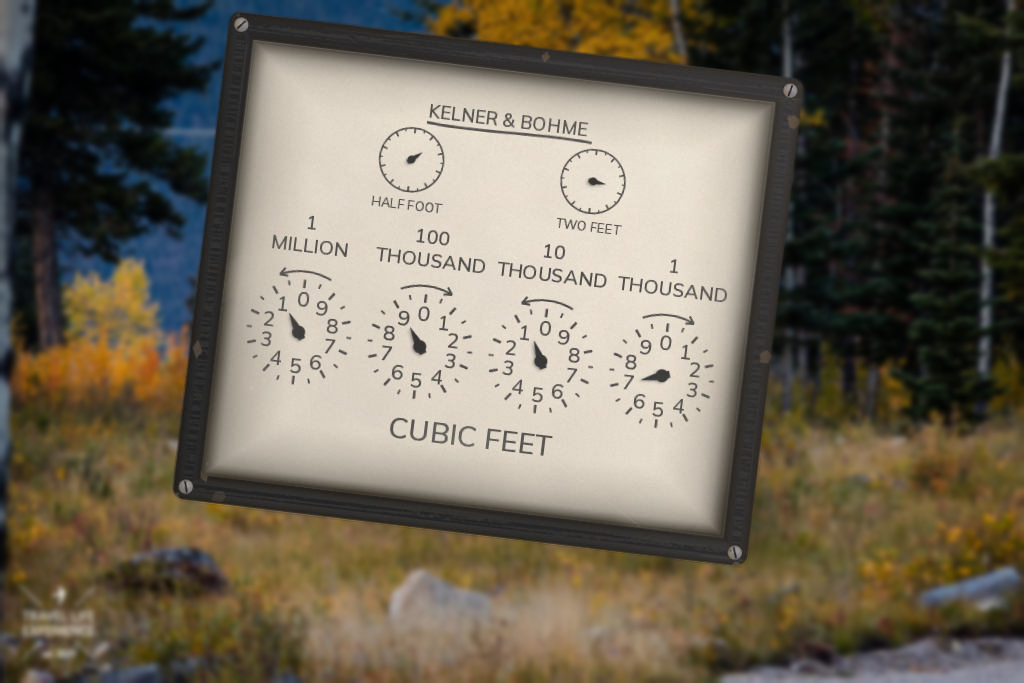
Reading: 90700 ft³
